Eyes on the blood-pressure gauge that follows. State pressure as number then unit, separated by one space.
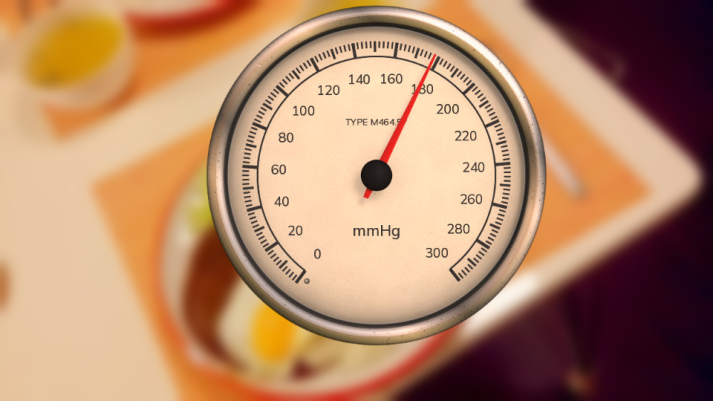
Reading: 178 mmHg
